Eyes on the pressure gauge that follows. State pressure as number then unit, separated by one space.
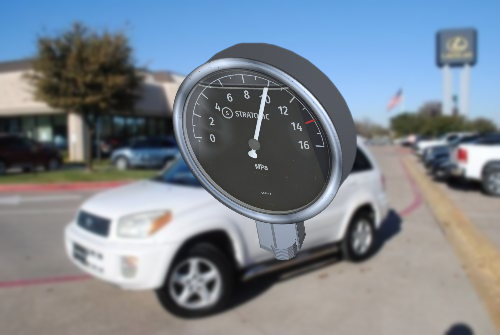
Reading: 10 MPa
